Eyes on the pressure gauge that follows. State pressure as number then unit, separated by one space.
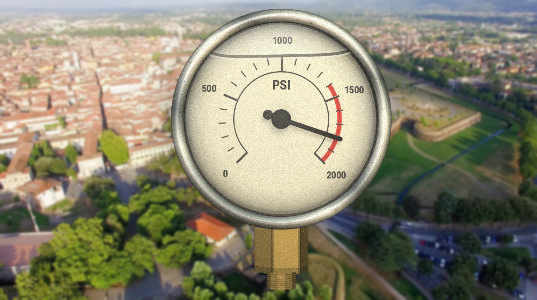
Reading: 1800 psi
